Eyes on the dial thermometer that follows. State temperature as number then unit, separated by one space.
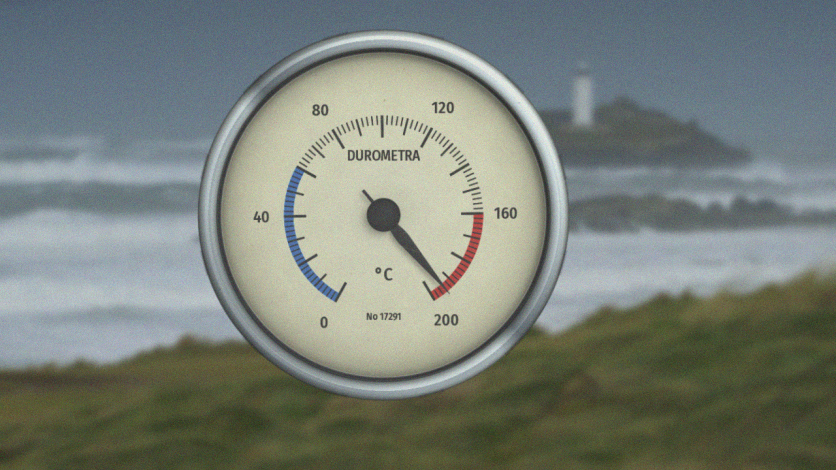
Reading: 194 °C
